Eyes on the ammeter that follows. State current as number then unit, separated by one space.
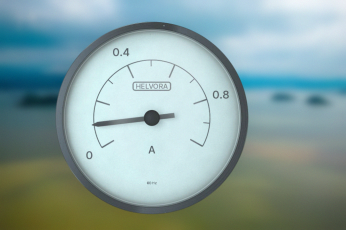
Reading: 0.1 A
